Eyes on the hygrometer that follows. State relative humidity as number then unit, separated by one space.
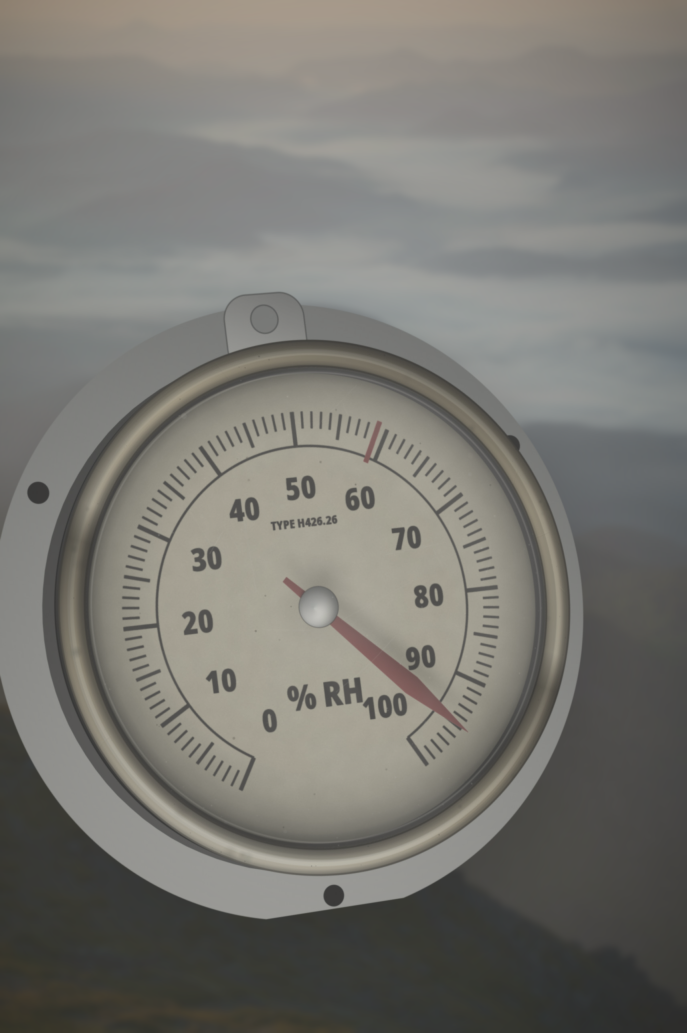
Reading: 95 %
